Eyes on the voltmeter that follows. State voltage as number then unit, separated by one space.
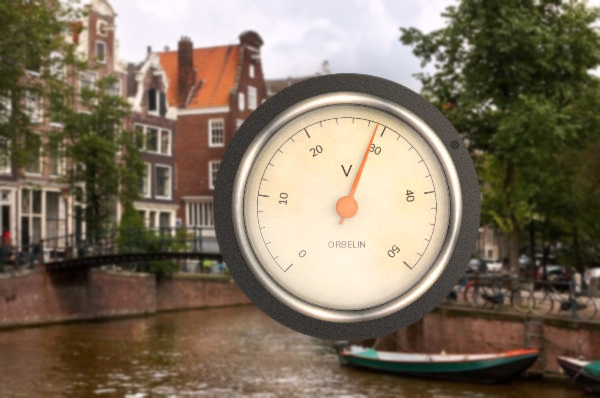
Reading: 29 V
